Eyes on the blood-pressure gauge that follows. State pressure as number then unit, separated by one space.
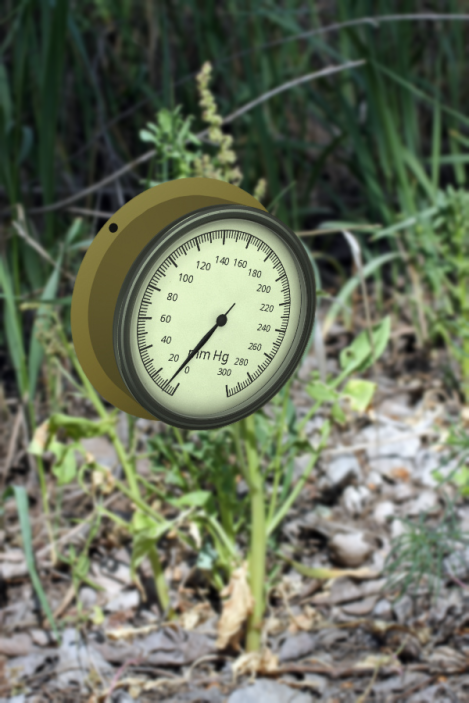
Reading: 10 mmHg
